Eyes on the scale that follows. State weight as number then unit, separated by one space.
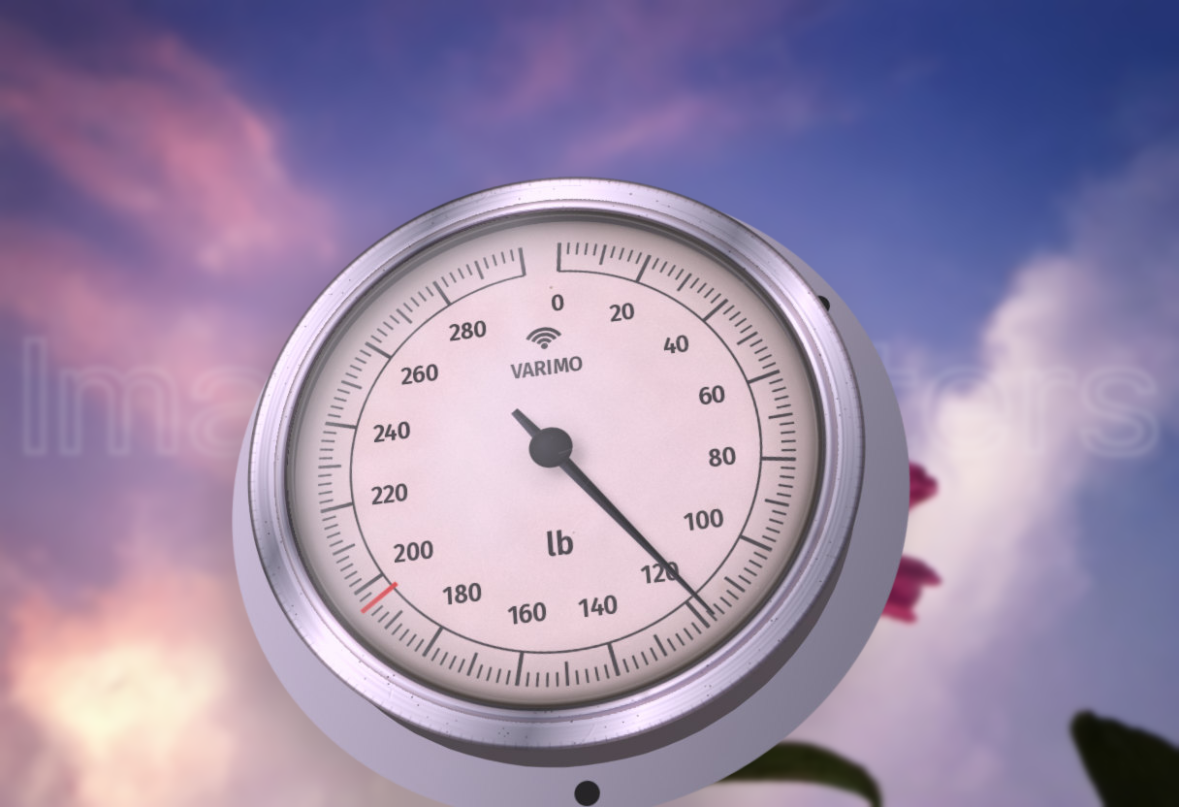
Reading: 118 lb
